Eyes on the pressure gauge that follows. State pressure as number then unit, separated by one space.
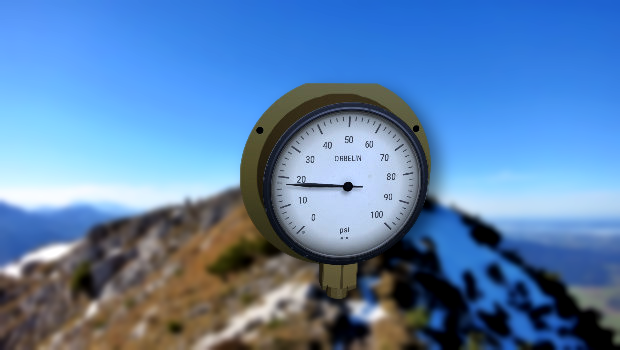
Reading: 18 psi
